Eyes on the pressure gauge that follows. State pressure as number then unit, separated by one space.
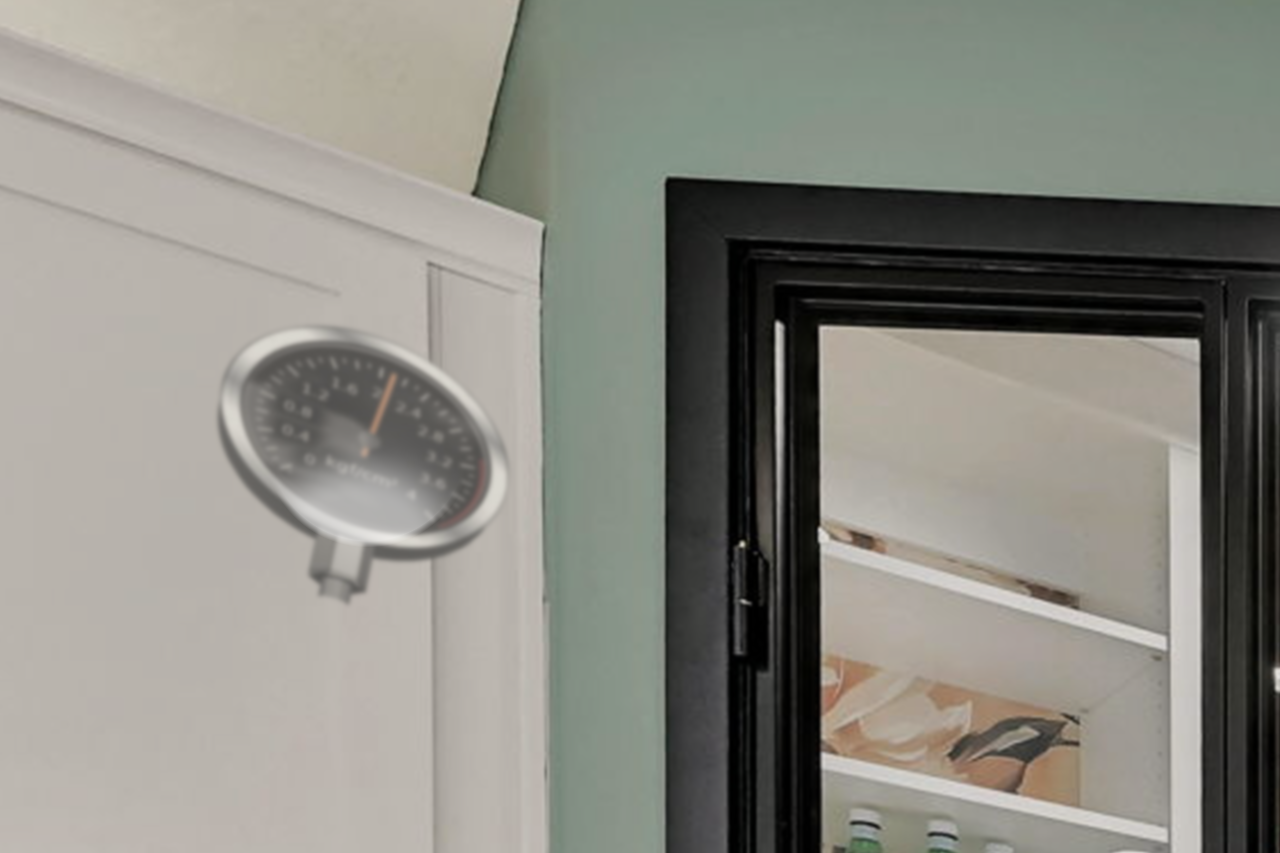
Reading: 2.1 kg/cm²
